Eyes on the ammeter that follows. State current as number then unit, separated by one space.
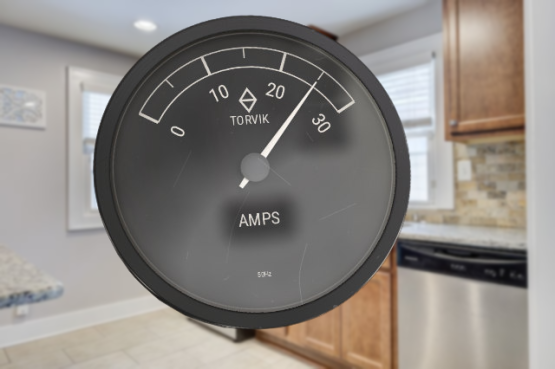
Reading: 25 A
